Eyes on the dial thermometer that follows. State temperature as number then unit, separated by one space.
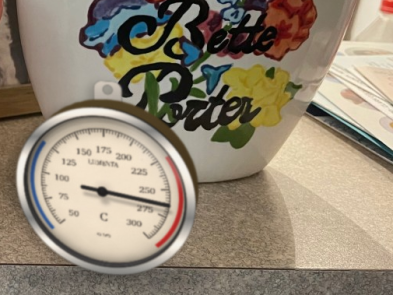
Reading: 262.5 °C
